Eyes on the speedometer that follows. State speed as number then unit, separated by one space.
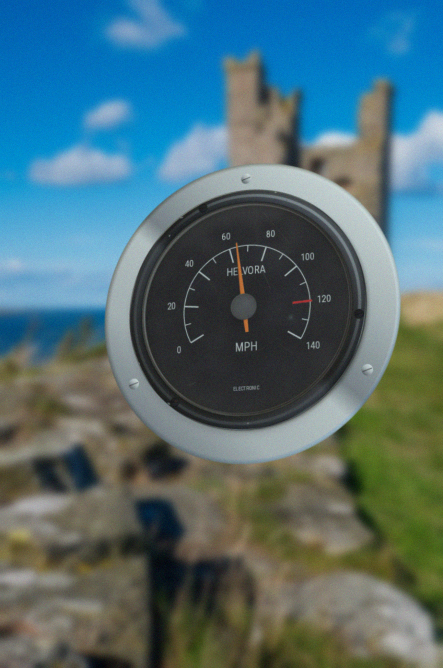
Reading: 65 mph
